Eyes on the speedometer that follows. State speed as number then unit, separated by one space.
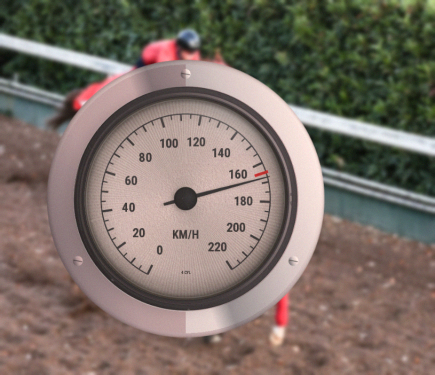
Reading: 167.5 km/h
